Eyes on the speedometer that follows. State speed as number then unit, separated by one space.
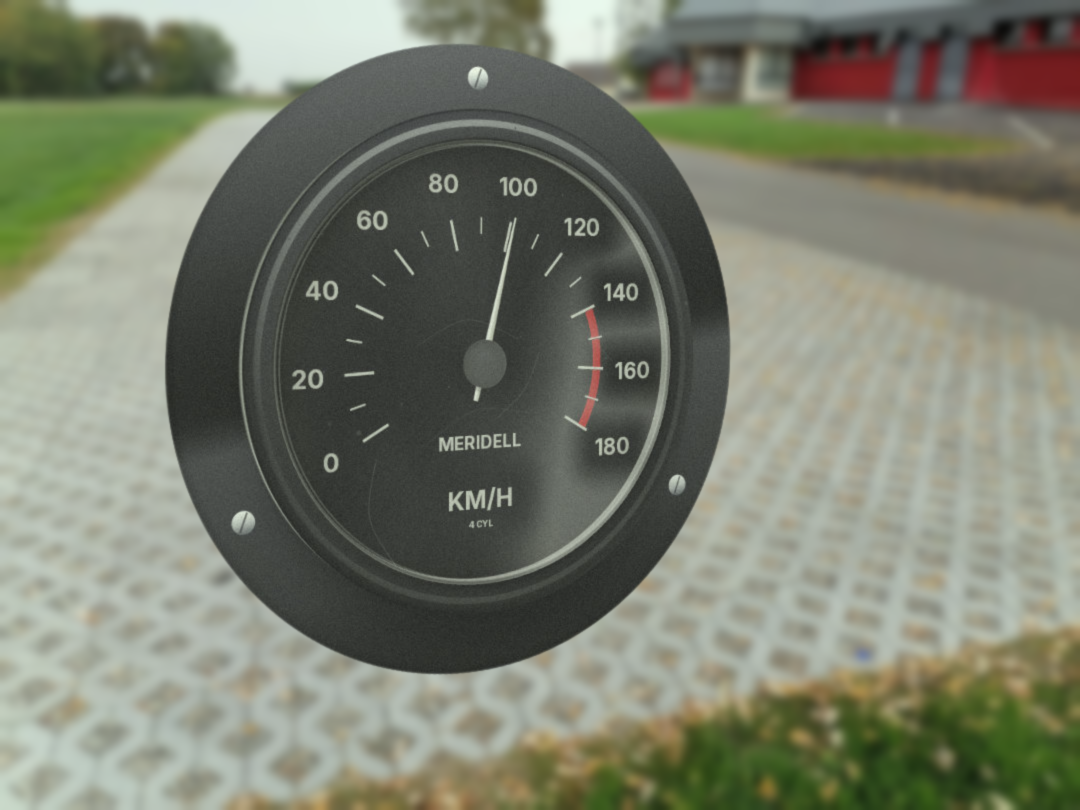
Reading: 100 km/h
